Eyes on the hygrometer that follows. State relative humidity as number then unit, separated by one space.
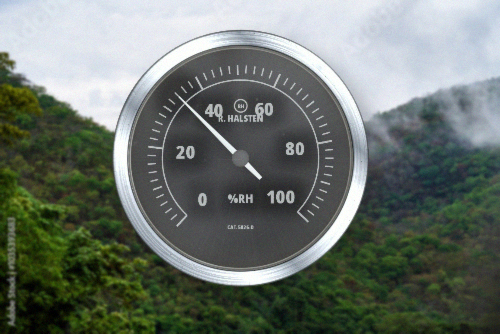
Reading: 34 %
